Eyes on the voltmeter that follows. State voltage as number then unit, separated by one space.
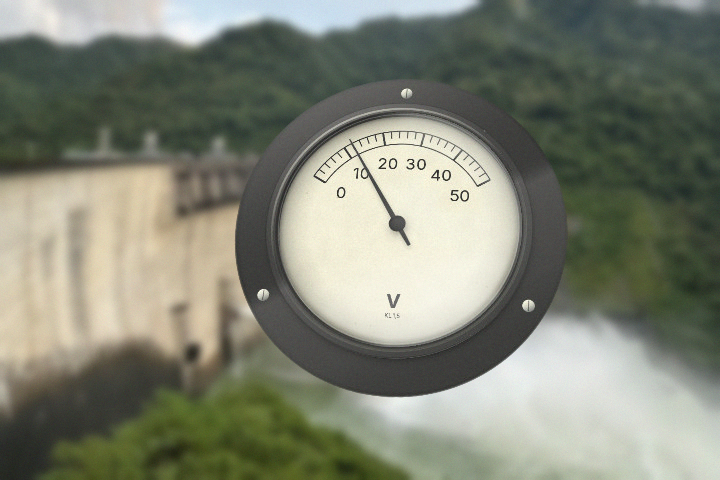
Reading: 12 V
